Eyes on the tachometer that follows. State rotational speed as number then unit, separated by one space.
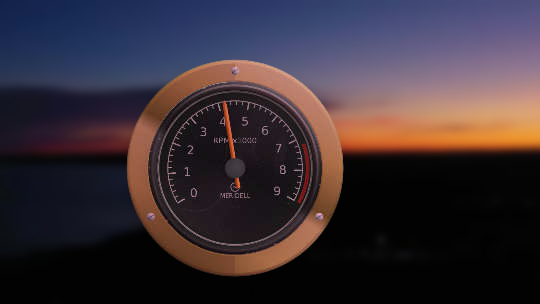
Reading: 4200 rpm
